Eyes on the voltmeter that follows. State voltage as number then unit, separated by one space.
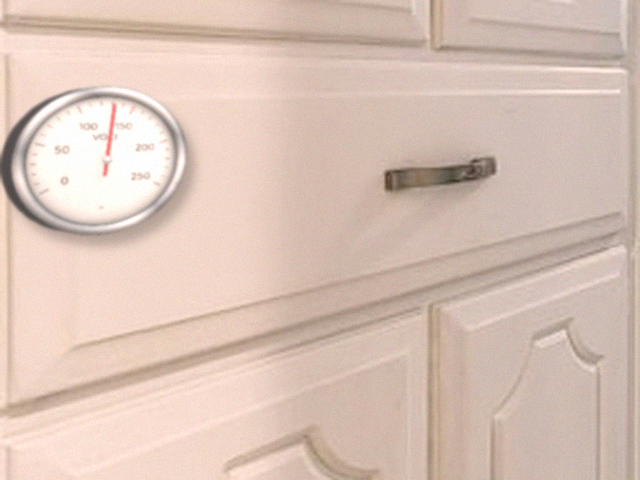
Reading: 130 V
